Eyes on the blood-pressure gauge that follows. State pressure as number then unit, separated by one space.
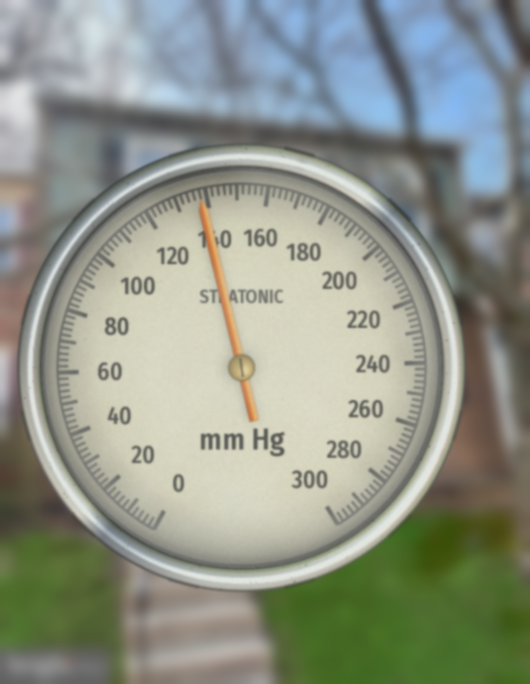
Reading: 138 mmHg
